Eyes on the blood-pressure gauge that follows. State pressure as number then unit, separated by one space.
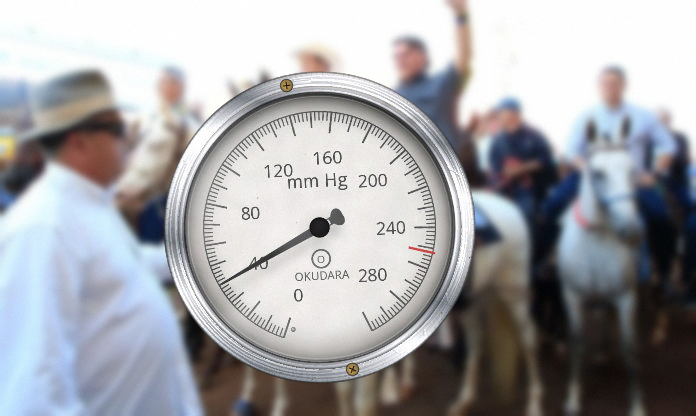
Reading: 40 mmHg
